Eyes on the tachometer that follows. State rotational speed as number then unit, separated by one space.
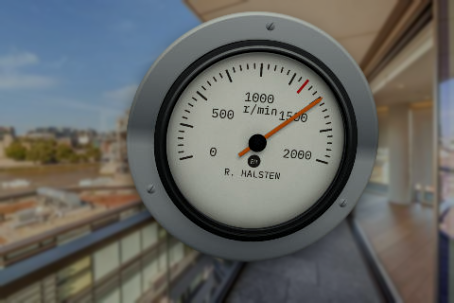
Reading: 1500 rpm
